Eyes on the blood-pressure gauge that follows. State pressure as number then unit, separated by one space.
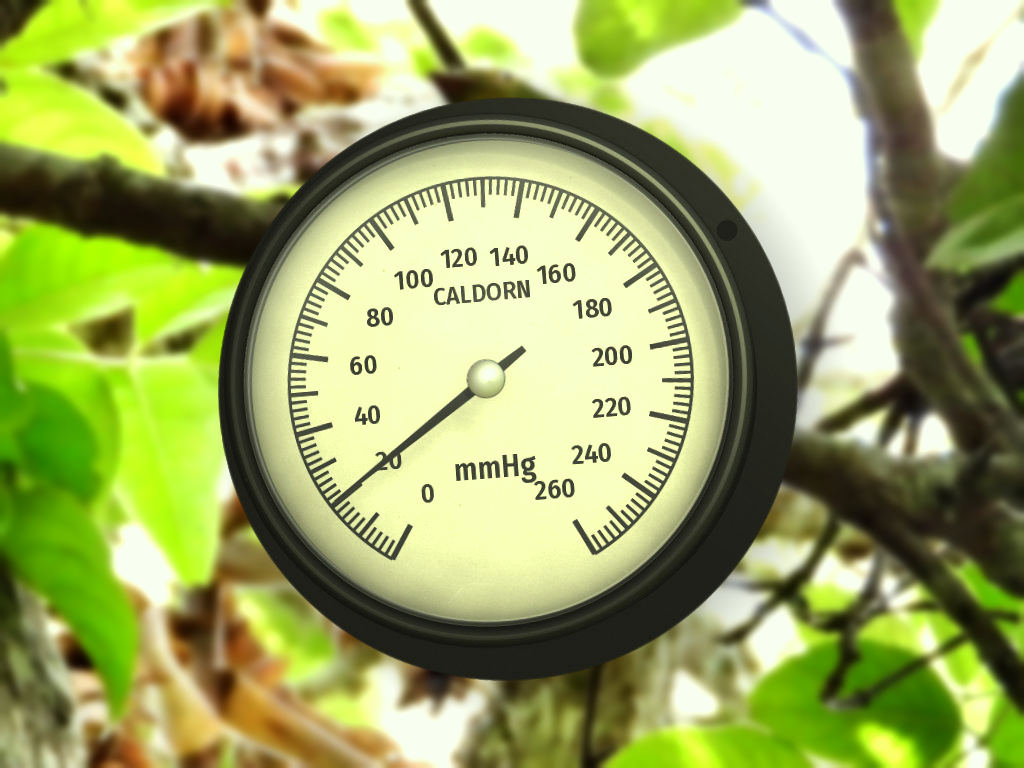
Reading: 20 mmHg
